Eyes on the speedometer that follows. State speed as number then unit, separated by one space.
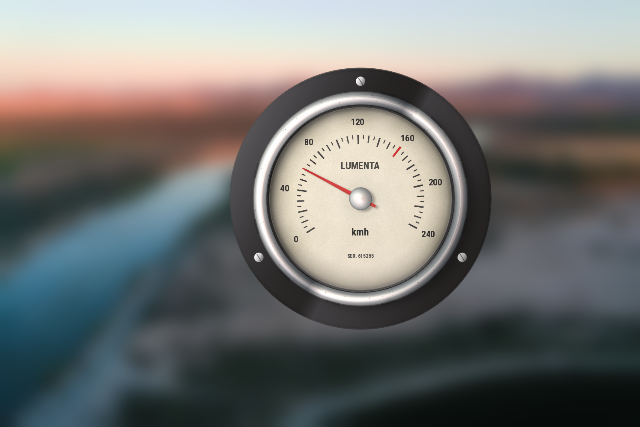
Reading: 60 km/h
